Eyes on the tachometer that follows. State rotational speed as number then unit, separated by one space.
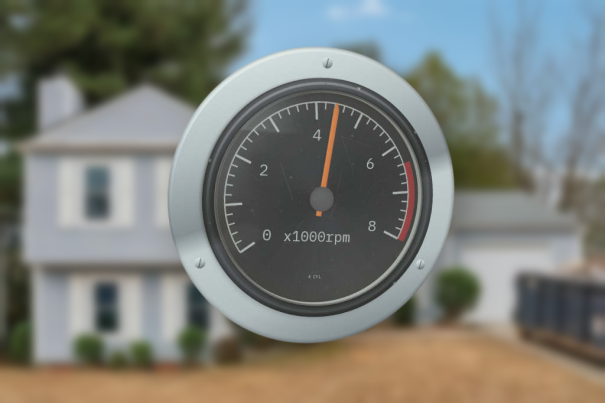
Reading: 4400 rpm
